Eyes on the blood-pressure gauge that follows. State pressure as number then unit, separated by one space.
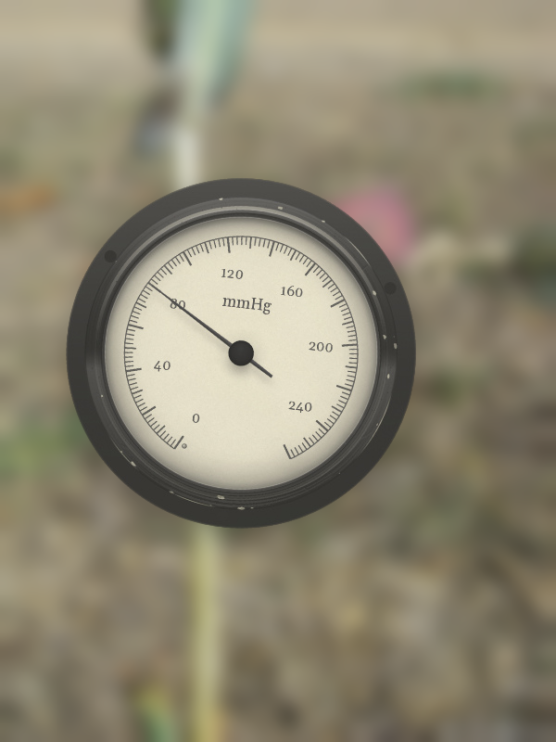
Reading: 80 mmHg
